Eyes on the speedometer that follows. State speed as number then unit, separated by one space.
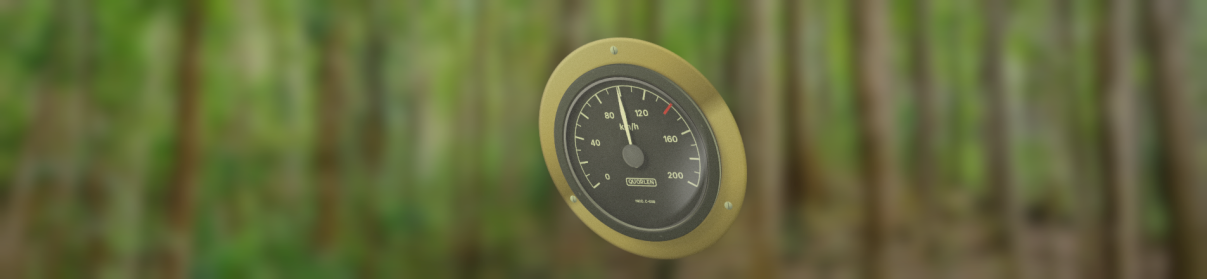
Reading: 100 km/h
